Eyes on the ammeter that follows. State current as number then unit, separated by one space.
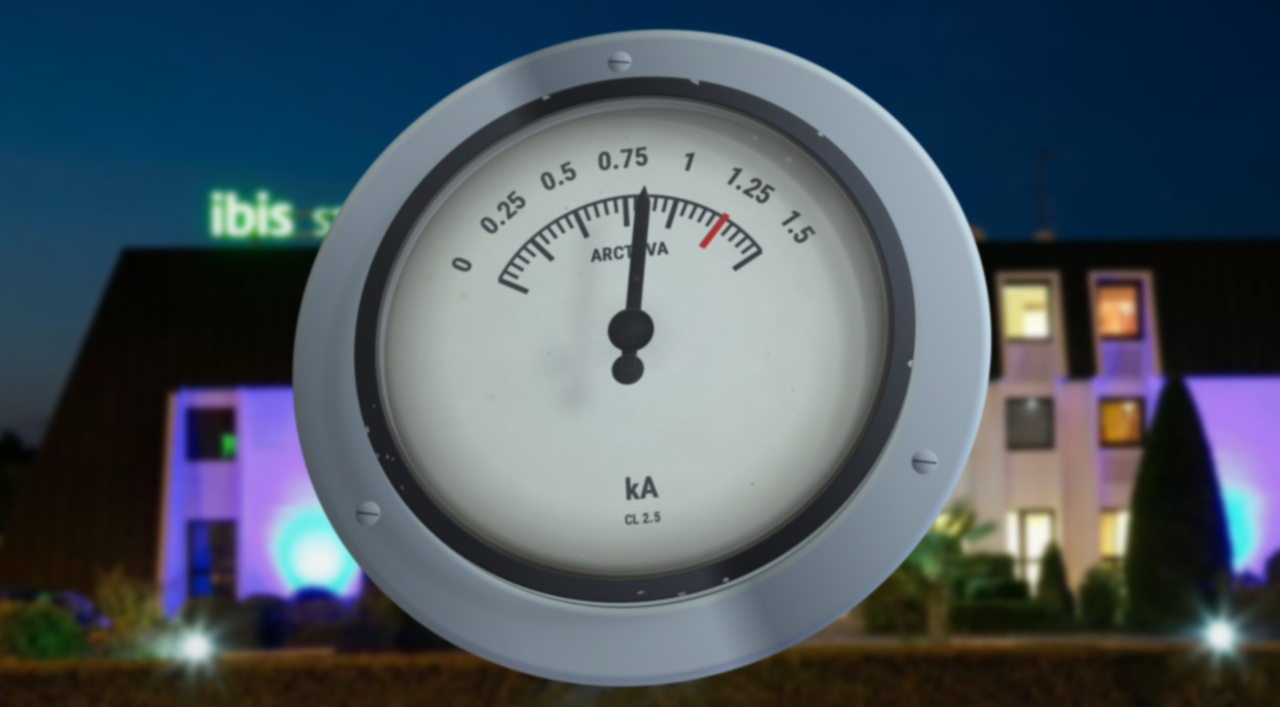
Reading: 0.85 kA
